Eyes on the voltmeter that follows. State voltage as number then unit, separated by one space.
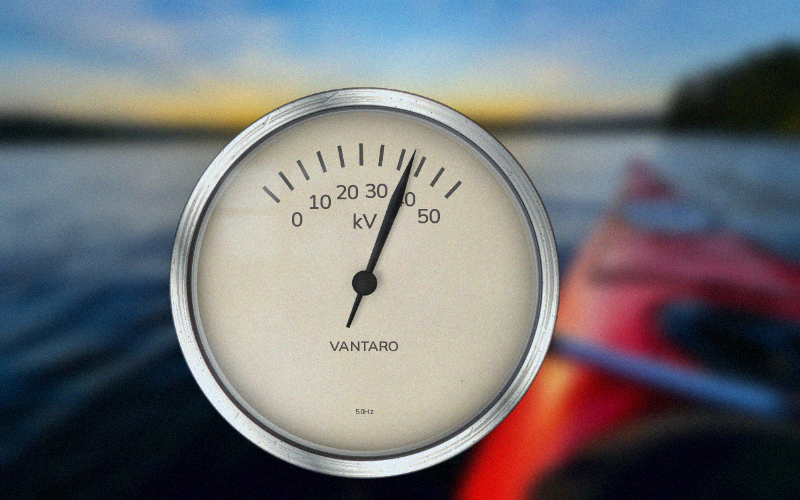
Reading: 37.5 kV
